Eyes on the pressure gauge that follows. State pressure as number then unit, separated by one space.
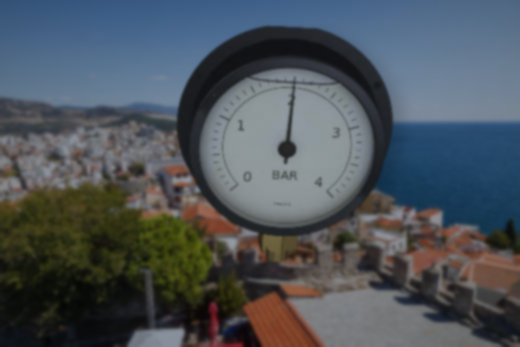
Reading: 2 bar
